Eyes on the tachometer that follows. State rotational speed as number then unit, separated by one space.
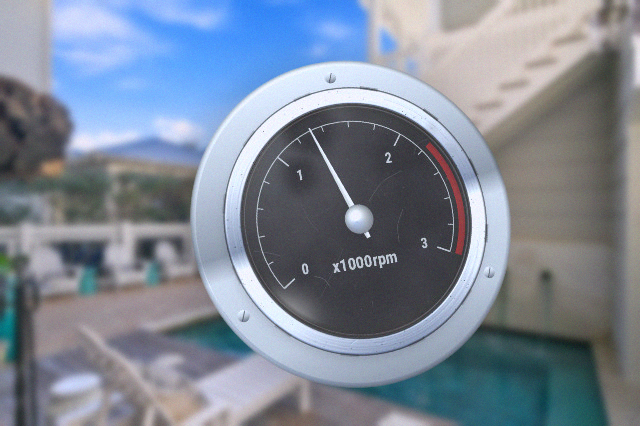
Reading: 1300 rpm
